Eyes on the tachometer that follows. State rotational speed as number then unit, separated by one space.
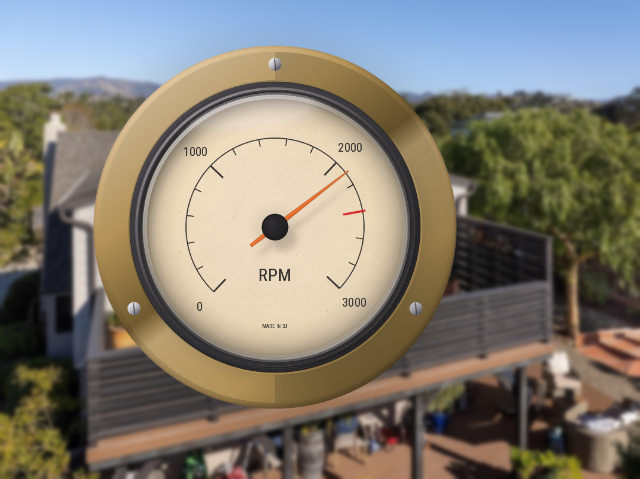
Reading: 2100 rpm
